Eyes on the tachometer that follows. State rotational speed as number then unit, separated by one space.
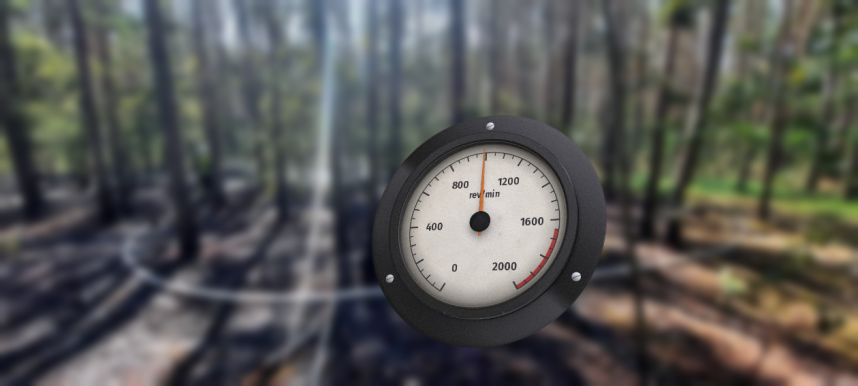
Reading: 1000 rpm
